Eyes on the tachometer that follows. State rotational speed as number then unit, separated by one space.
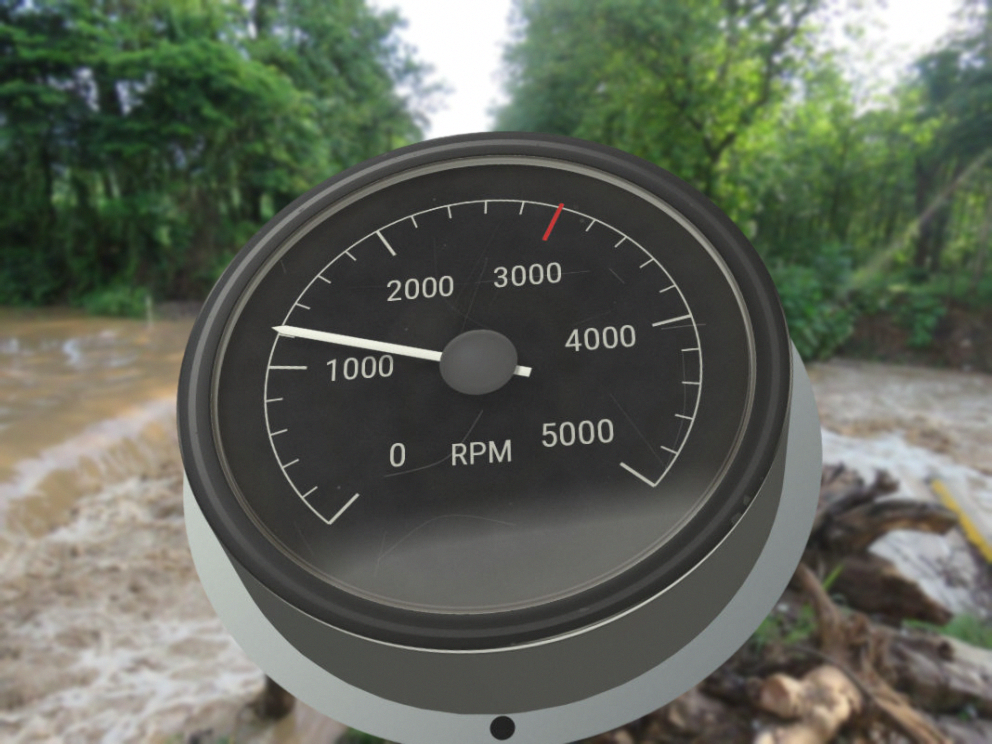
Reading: 1200 rpm
